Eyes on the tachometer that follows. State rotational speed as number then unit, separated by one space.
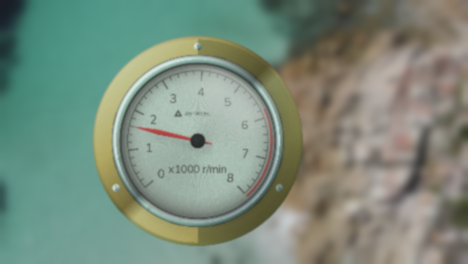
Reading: 1600 rpm
